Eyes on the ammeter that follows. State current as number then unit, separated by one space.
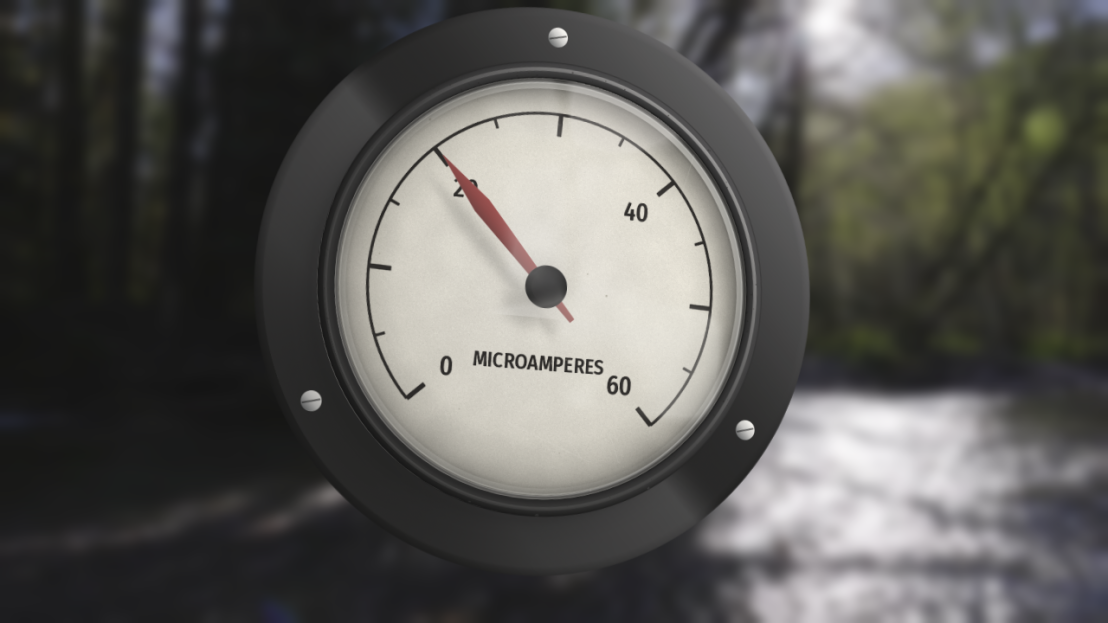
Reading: 20 µA
